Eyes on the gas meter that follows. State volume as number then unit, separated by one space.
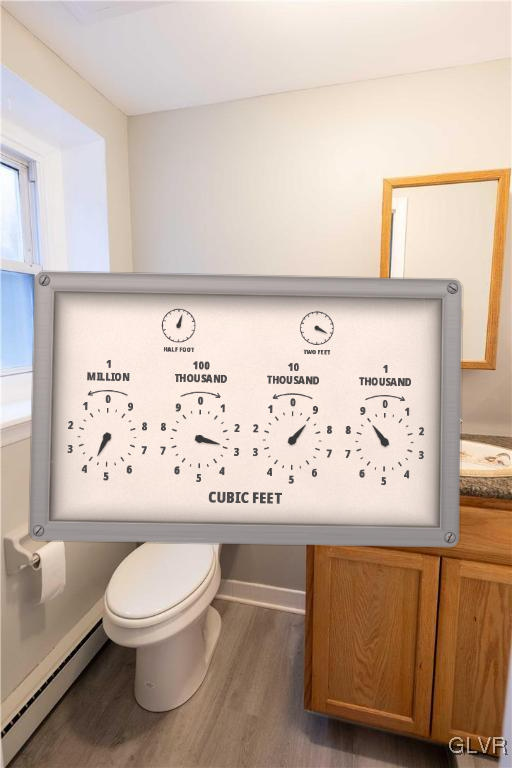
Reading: 428900 ft³
